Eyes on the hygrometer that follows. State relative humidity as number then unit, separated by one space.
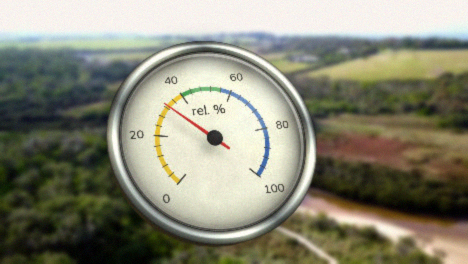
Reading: 32 %
